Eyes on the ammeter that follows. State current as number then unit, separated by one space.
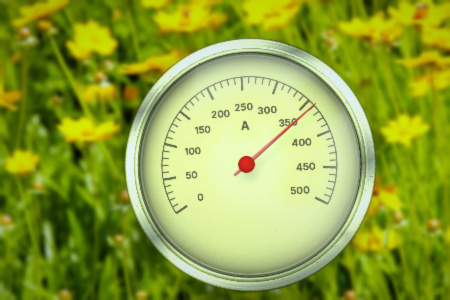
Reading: 360 A
